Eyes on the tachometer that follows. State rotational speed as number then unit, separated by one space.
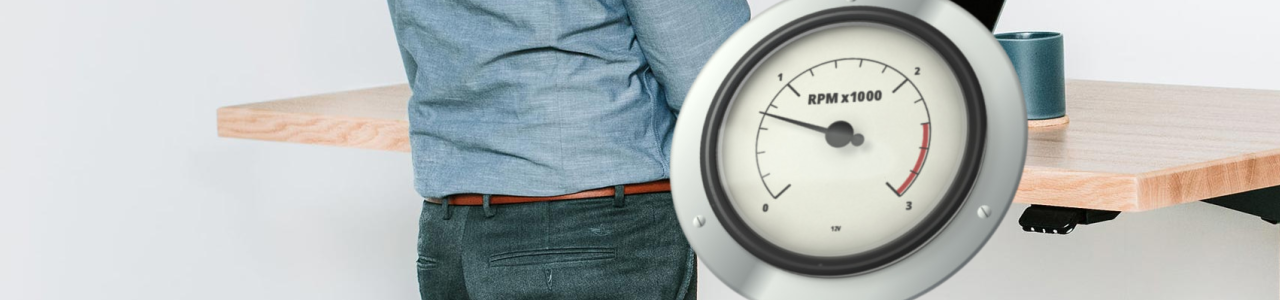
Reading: 700 rpm
